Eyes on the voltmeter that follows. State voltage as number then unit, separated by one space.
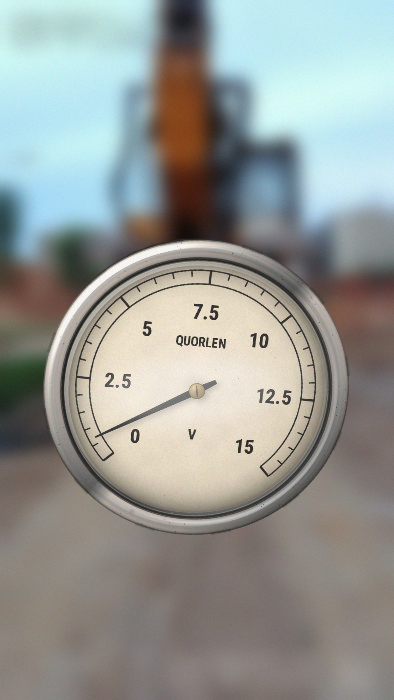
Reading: 0.75 V
